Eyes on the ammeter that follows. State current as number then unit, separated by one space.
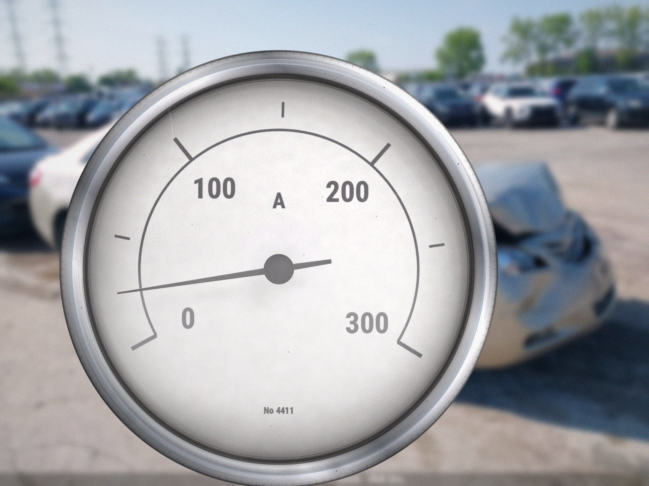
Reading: 25 A
